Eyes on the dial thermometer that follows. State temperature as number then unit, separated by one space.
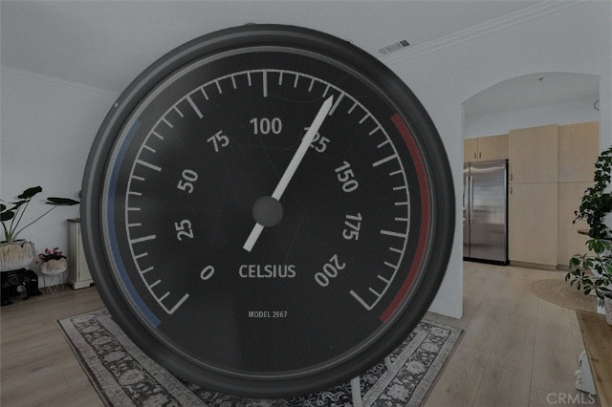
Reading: 122.5 °C
